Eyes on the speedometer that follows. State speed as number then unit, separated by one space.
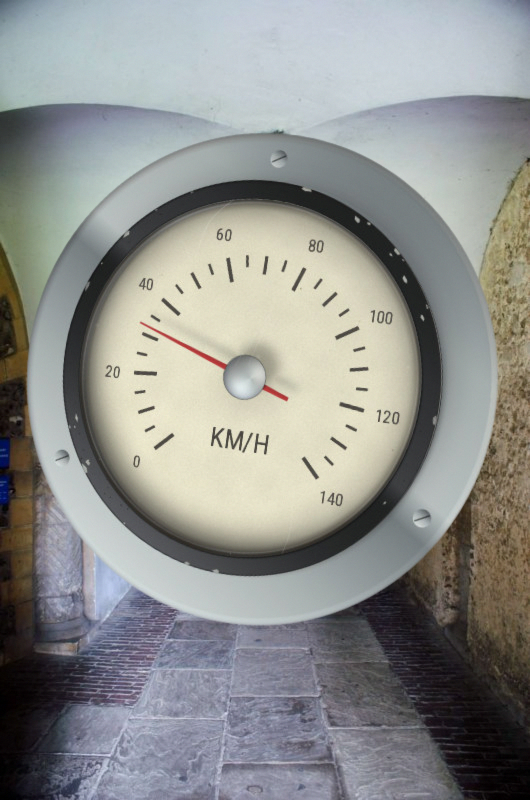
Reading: 32.5 km/h
